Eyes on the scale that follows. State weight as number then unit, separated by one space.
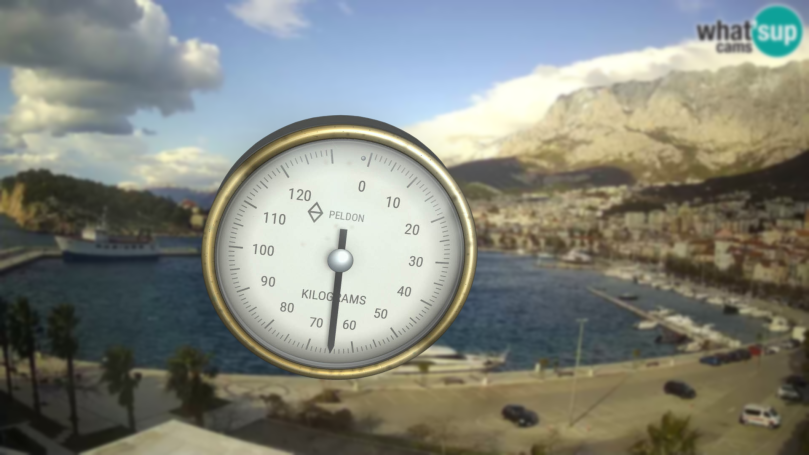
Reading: 65 kg
